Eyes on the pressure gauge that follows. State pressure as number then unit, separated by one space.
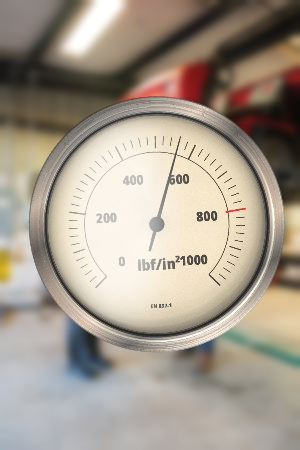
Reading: 560 psi
